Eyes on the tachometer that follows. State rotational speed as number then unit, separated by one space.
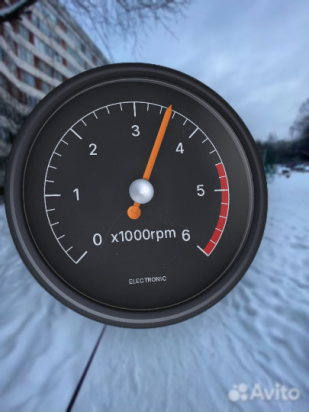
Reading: 3500 rpm
